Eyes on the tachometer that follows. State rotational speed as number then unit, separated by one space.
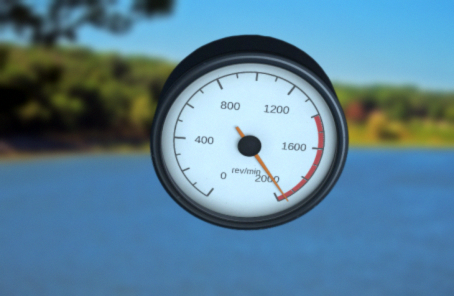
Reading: 1950 rpm
